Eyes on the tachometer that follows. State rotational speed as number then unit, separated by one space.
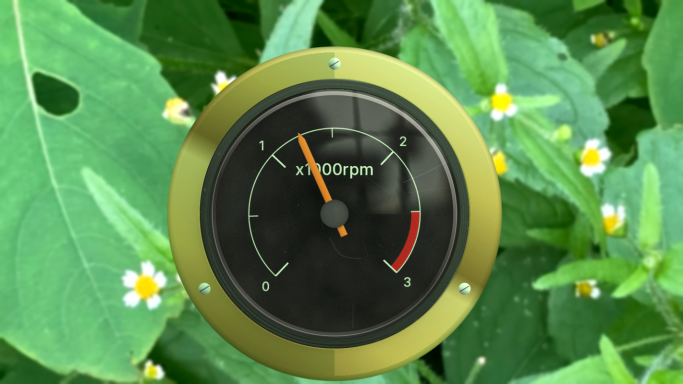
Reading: 1250 rpm
